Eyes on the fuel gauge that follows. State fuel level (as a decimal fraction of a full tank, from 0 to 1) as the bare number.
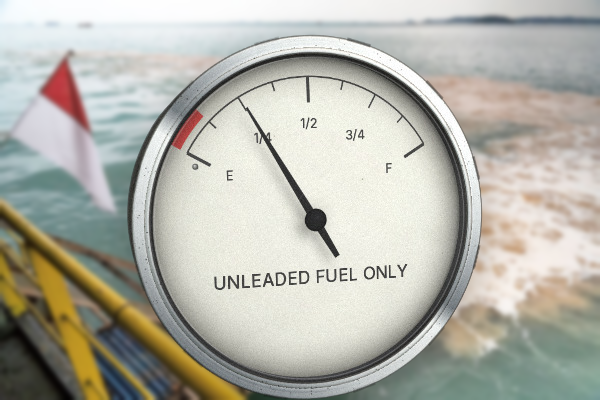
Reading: 0.25
